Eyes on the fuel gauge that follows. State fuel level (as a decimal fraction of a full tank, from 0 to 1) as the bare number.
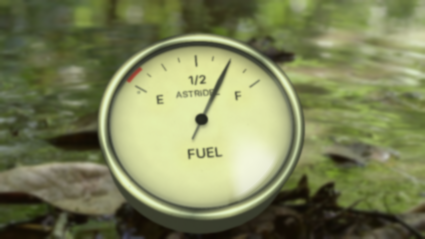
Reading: 0.75
